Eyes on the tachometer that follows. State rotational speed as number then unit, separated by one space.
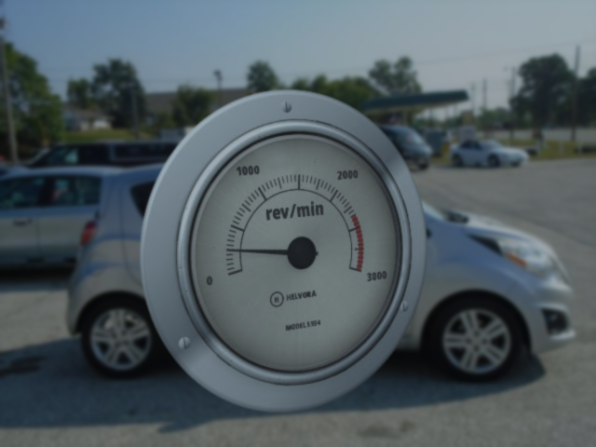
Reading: 250 rpm
